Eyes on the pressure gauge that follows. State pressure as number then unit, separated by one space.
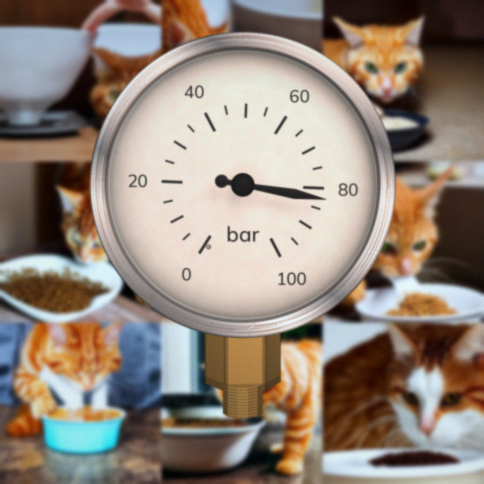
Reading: 82.5 bar
